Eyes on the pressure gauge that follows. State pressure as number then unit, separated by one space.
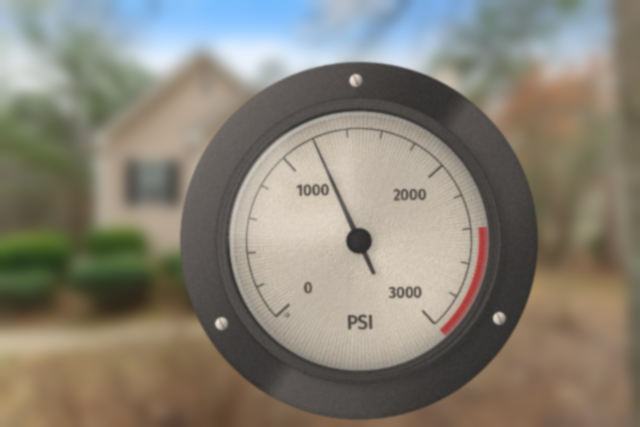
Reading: 1200 psi
